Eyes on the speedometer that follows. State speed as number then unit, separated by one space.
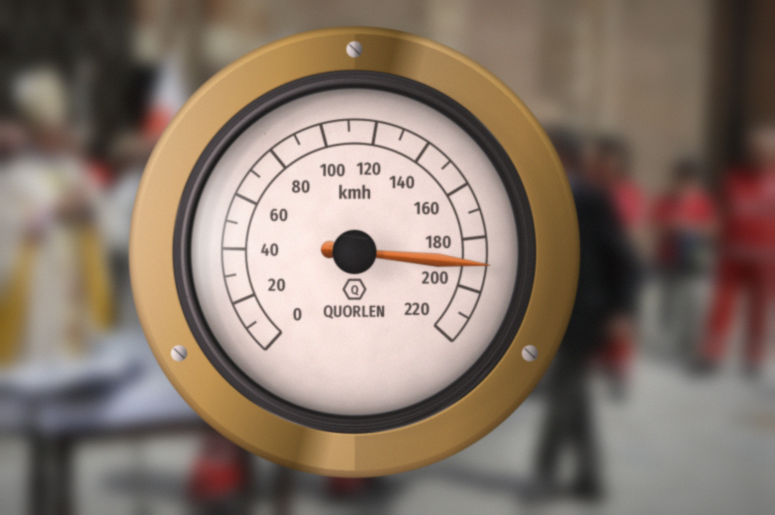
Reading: 190 km/h
